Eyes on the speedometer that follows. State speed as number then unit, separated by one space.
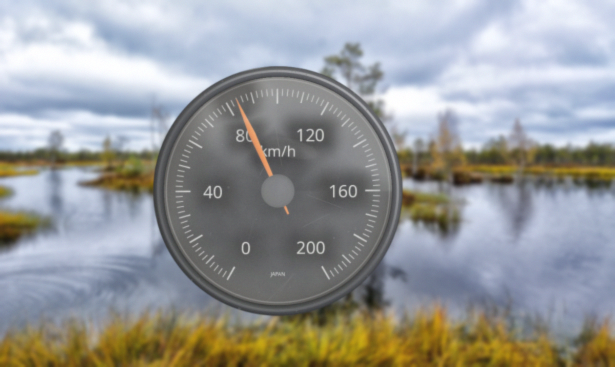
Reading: 84 km/h
